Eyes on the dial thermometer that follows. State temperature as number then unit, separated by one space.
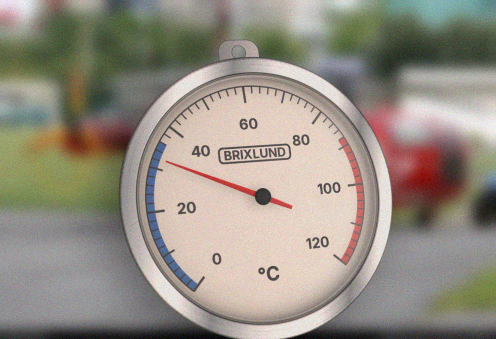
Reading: 32 °C
